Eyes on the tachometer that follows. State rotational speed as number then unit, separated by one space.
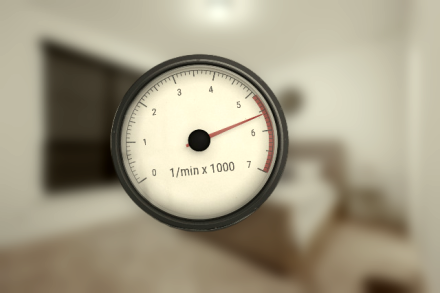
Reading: 5600 rpm
